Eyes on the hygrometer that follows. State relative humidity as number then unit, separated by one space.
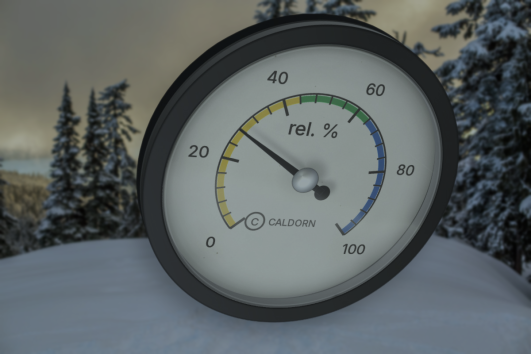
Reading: 28 %
